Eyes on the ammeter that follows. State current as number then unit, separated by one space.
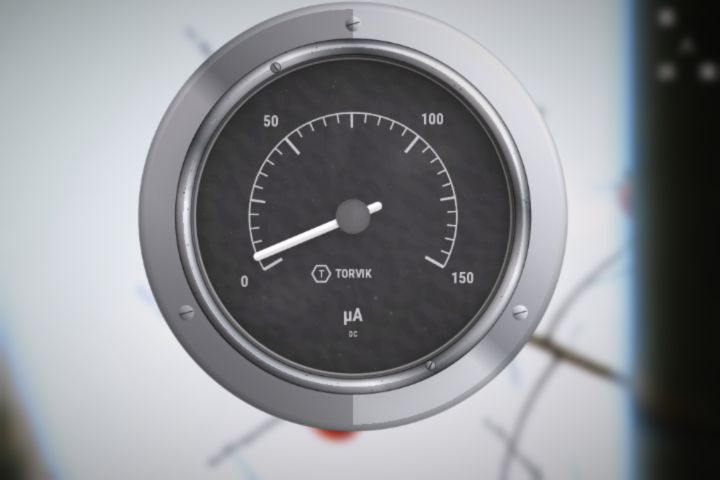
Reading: 5 µA
